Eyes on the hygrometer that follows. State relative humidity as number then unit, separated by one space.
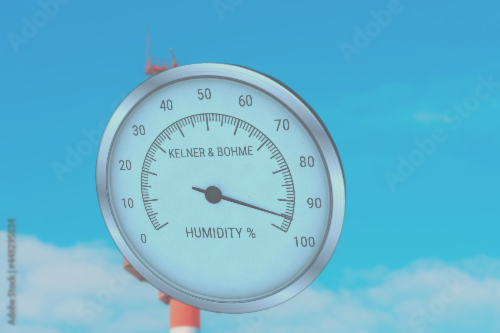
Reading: 95 %
